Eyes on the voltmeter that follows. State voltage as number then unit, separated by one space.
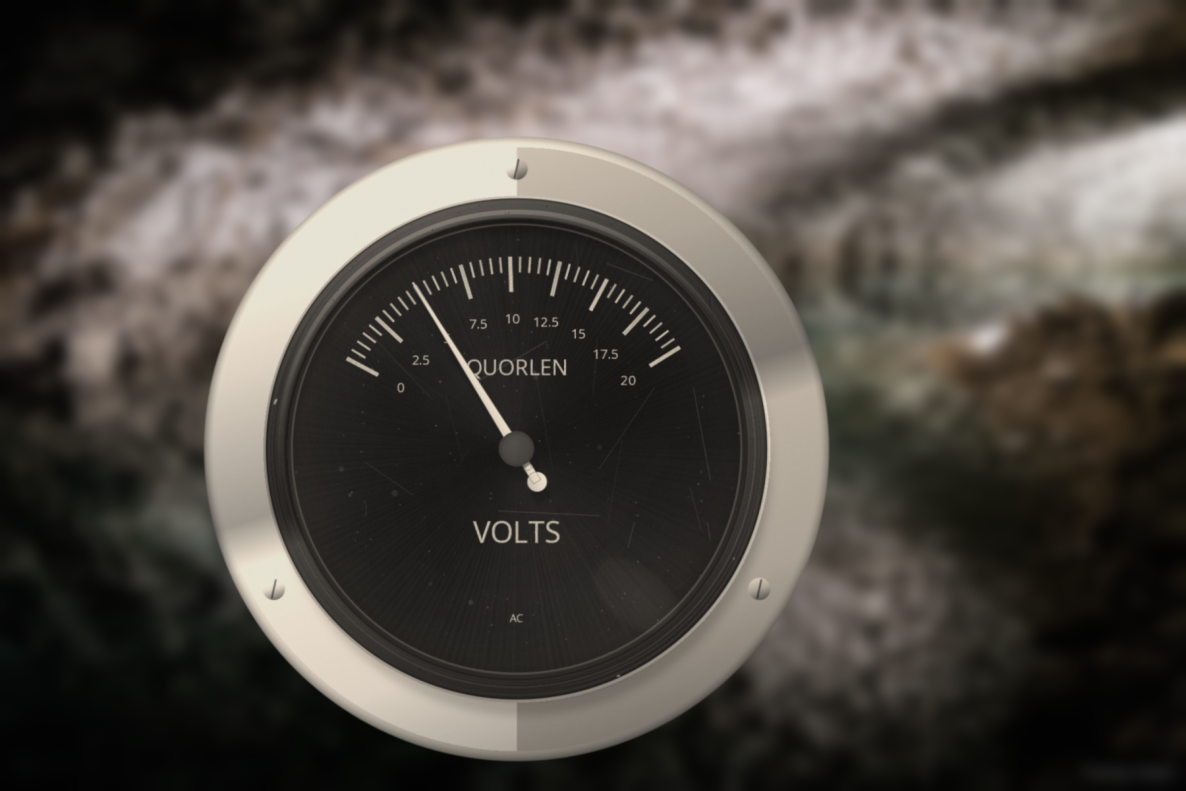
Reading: 5 V
